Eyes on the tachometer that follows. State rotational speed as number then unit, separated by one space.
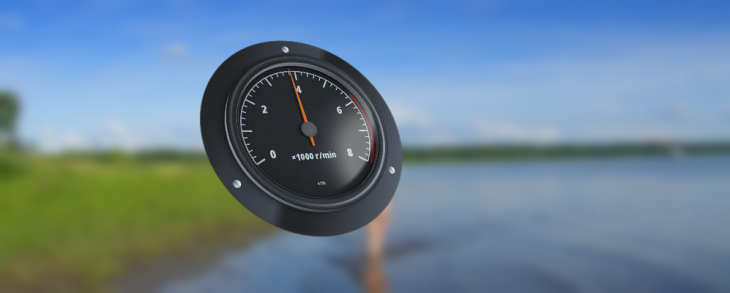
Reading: 3800 rpm
